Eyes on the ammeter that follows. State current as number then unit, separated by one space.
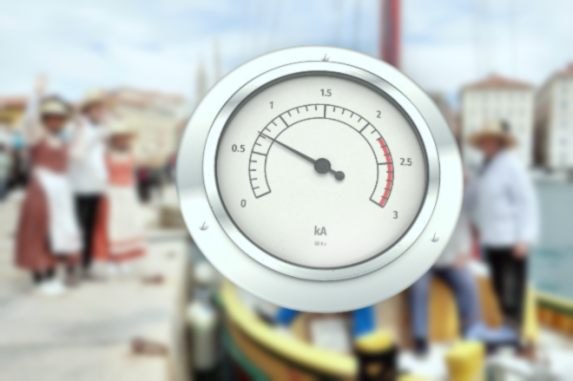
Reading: 0.7 kA
